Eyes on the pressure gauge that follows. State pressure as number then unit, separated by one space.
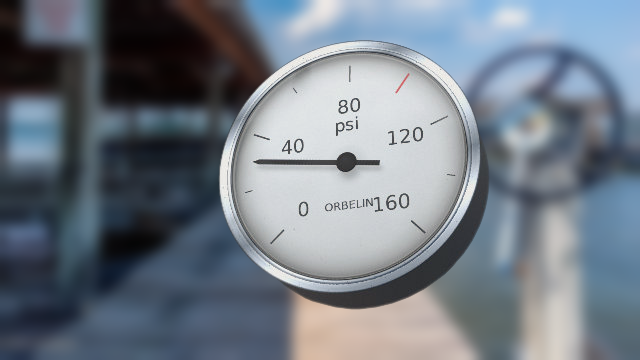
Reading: 30 psi
